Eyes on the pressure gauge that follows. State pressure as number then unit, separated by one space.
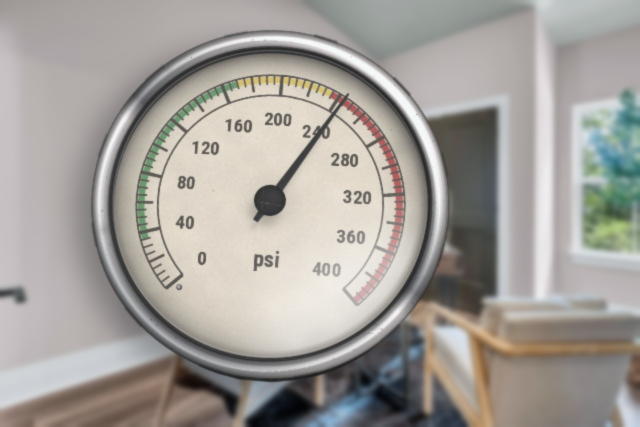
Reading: 245 psi
